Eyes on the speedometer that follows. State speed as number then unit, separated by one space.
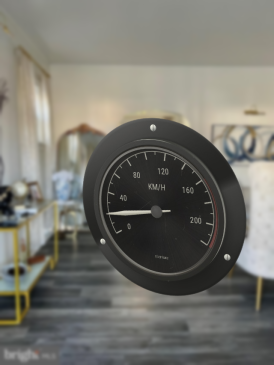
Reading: 20 km/h
